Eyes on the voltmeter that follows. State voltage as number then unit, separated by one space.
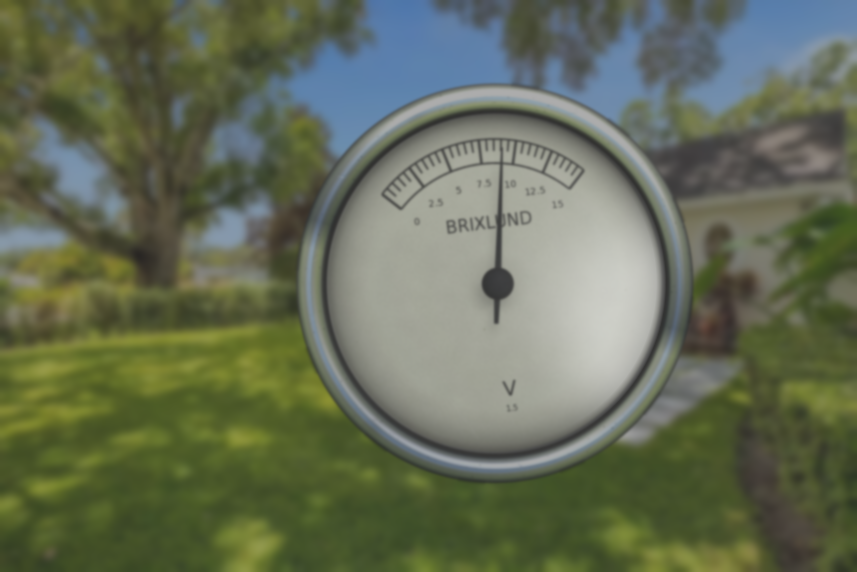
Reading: 9 V
